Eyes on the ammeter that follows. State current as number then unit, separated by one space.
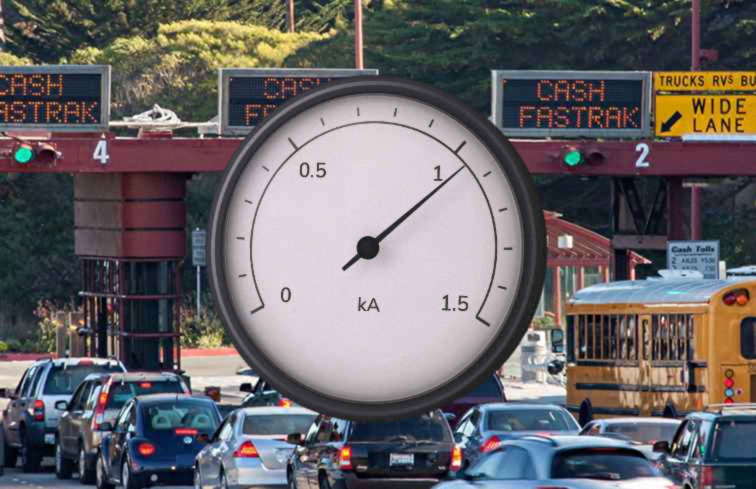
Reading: 1.05 kA
